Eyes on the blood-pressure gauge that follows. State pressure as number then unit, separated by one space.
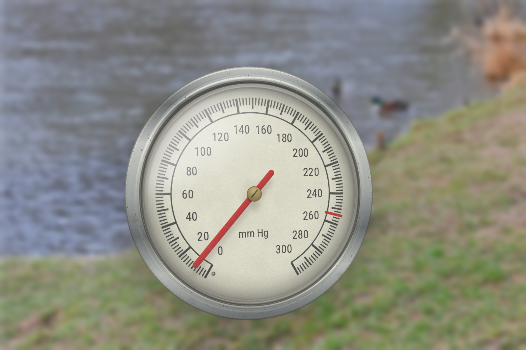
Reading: 10 mmHg
